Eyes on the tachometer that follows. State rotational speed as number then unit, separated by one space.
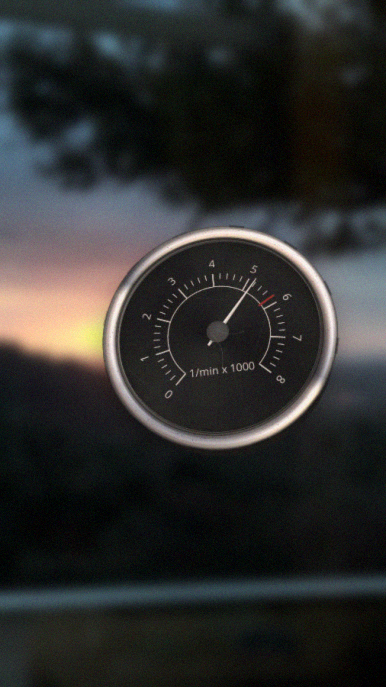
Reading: 5200 rpm
